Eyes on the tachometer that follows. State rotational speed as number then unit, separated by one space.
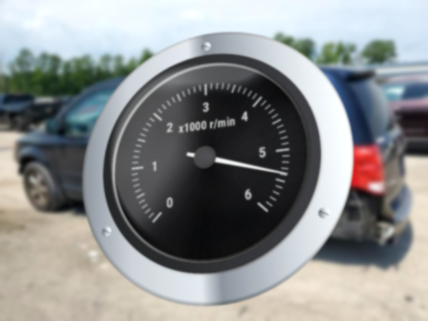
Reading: 5400 rpm
